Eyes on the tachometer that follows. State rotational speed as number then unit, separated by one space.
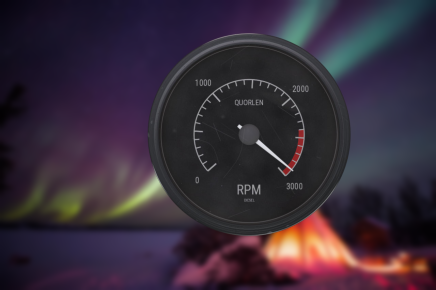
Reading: 2900 rpm
